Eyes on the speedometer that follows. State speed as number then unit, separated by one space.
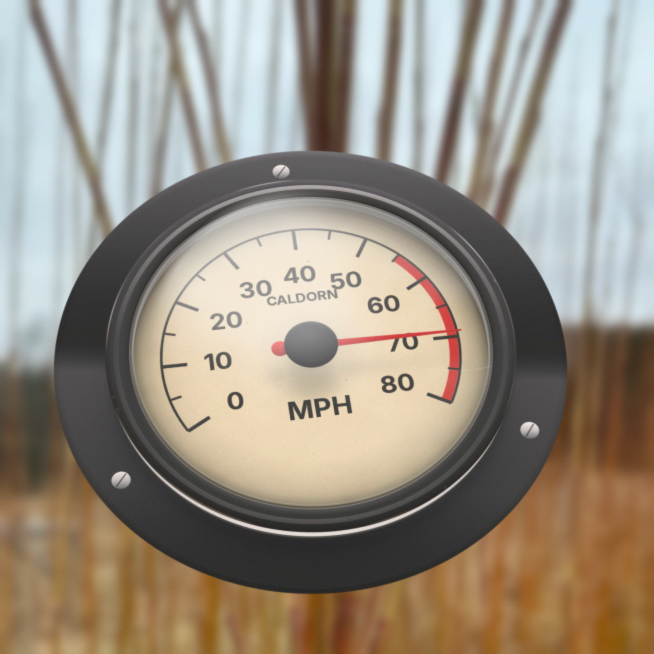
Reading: 70 mph
